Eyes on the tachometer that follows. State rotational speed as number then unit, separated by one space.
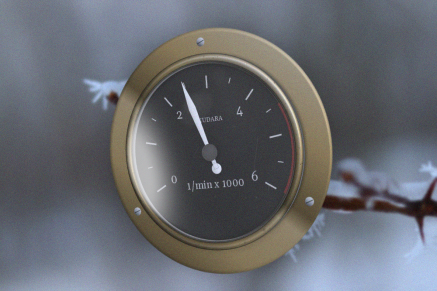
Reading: 2500 rpm
